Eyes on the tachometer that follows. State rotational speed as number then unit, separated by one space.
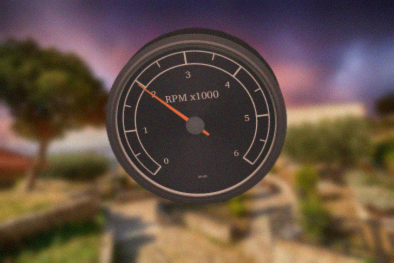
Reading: 2000 rpm
